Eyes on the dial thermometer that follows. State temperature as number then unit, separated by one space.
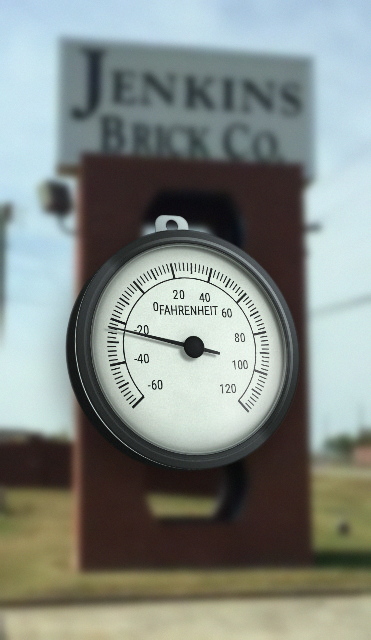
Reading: -24 °F
